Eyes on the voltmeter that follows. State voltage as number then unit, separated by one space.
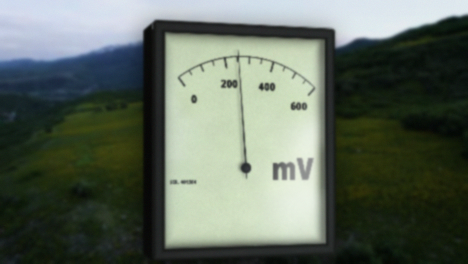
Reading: 250 mV
